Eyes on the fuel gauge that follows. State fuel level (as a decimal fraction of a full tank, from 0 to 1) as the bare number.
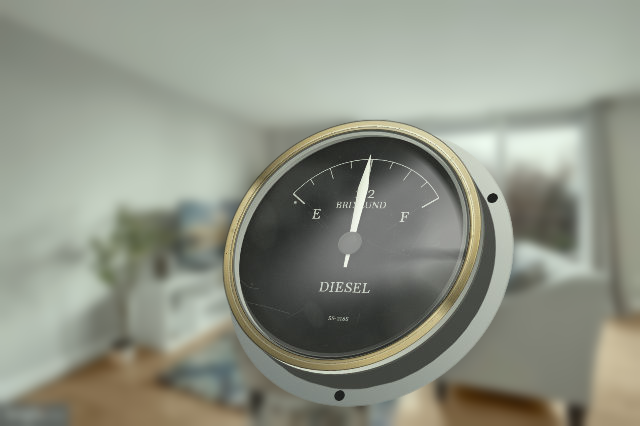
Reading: 0.5
